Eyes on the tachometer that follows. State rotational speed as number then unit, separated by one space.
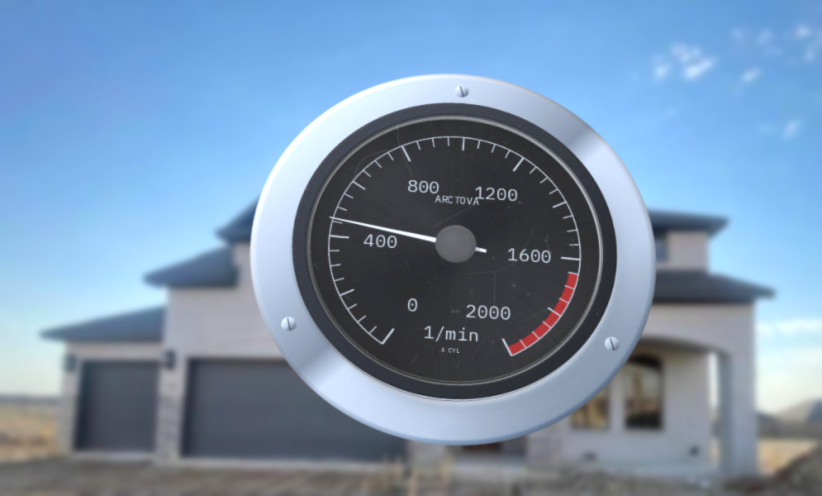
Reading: 450 rpm
